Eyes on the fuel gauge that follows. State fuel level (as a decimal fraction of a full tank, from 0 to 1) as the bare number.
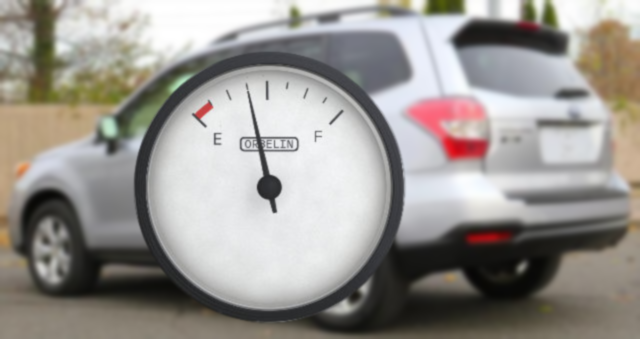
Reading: 0.375
